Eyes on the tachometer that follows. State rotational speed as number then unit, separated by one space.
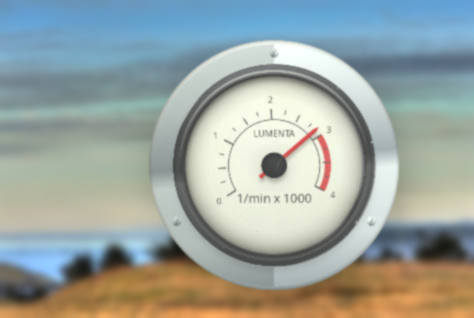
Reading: 2875 rpm
